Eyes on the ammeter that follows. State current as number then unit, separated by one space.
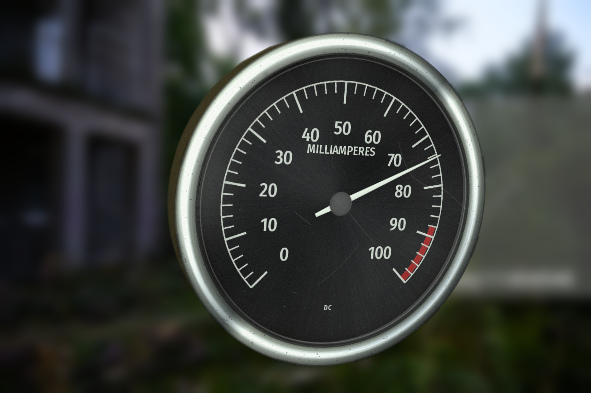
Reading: 74 mA
